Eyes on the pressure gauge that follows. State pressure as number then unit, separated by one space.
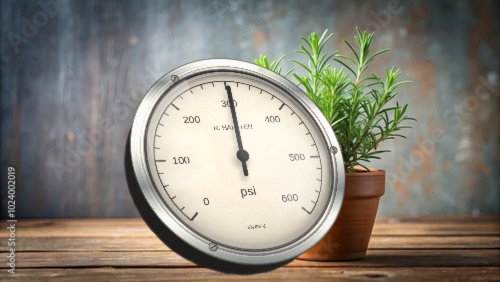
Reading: 300 psi
